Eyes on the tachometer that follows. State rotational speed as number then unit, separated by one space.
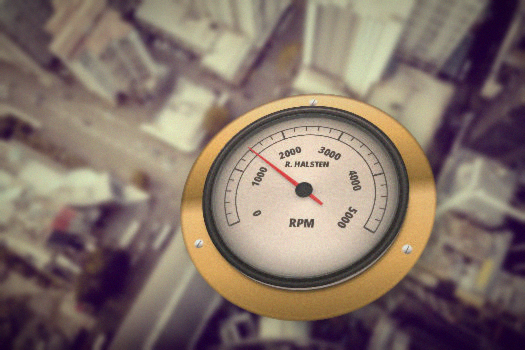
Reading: 1400 rpm
